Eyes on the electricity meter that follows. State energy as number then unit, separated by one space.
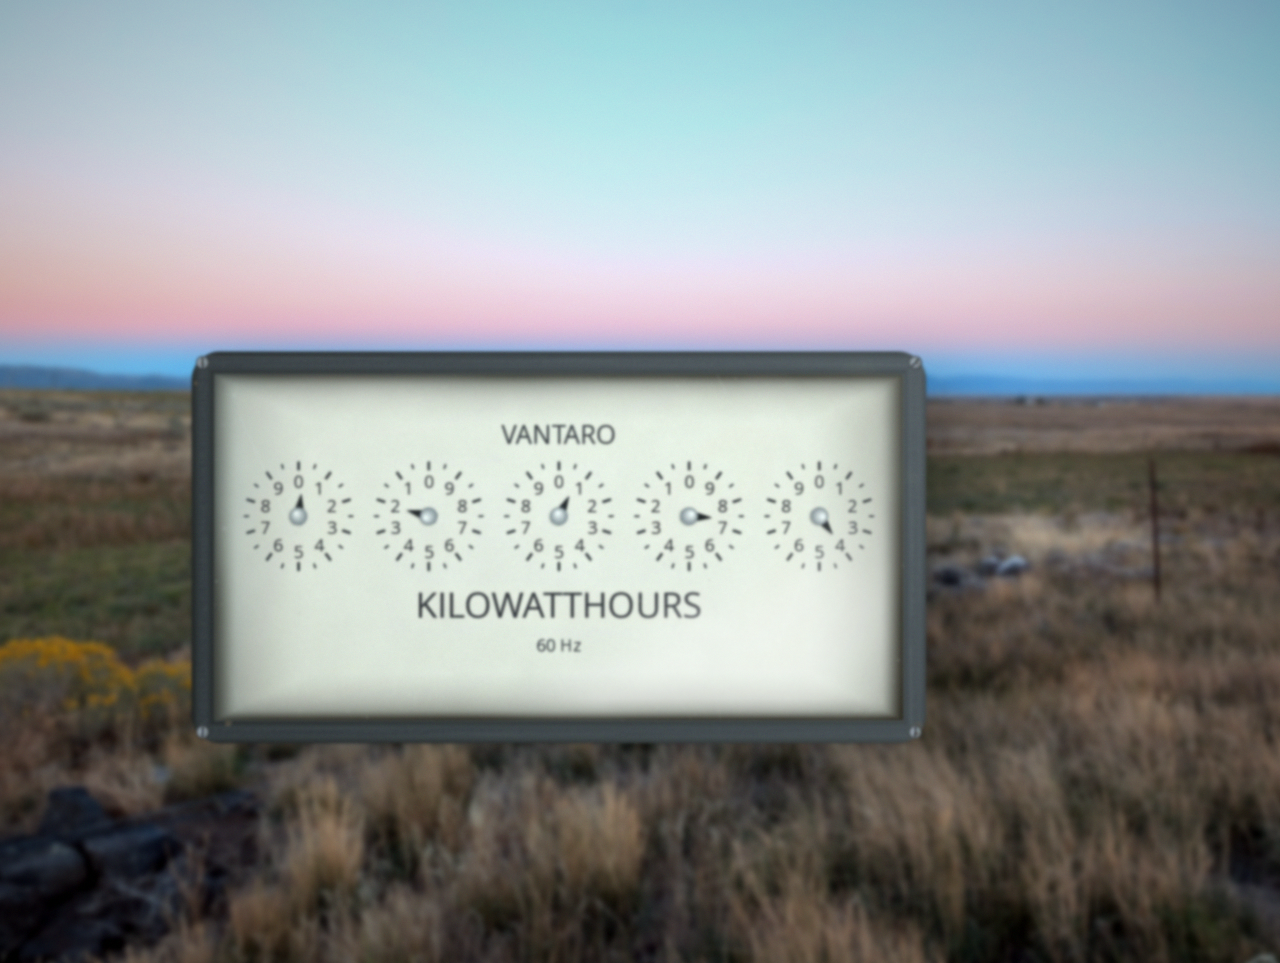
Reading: 2074 kWh
